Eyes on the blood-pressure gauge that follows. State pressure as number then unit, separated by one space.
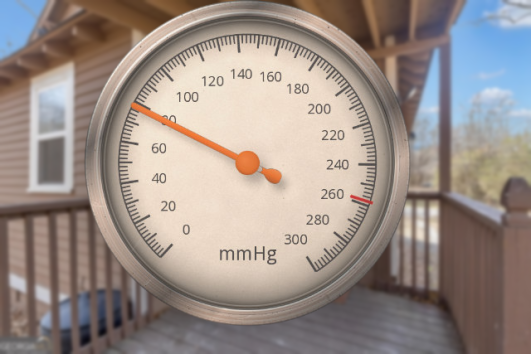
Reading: 78 mmHg
